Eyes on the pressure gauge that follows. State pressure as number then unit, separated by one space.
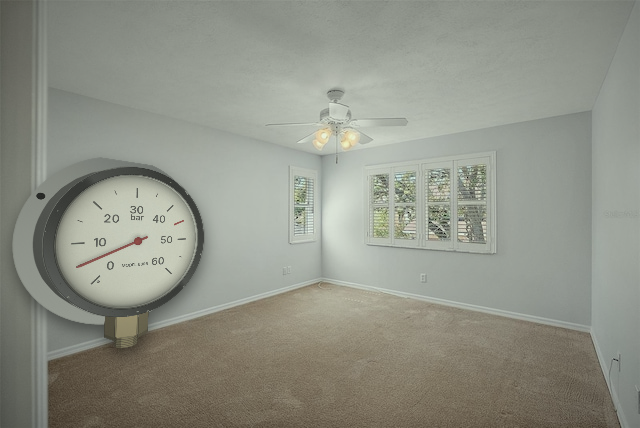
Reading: 5 bar
